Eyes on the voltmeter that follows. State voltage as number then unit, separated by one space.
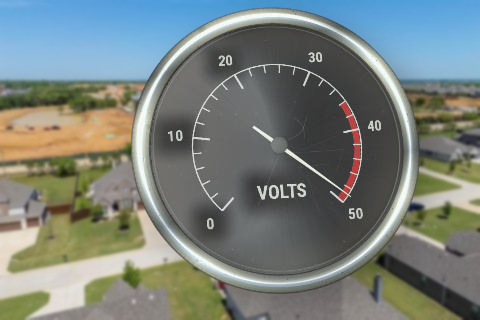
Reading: 49 V
